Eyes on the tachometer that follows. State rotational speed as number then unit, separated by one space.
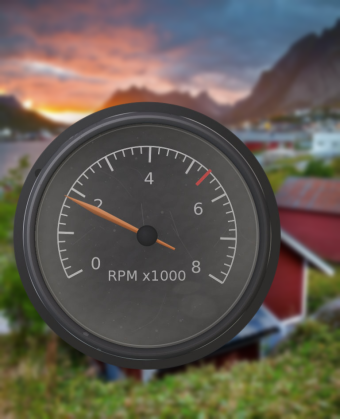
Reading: 1800 rpm
